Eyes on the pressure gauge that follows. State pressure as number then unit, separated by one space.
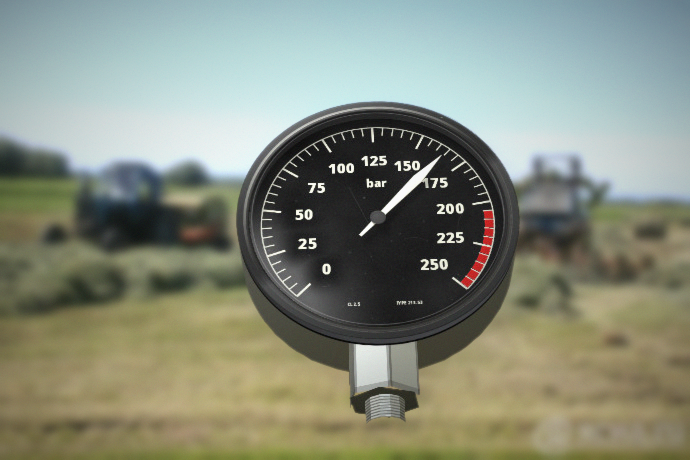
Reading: 165 bar
